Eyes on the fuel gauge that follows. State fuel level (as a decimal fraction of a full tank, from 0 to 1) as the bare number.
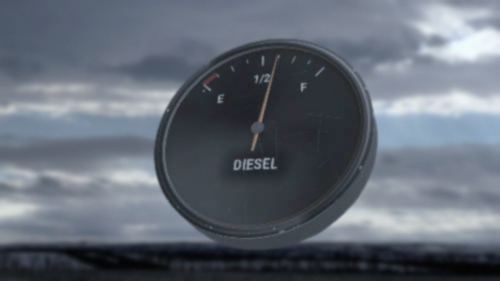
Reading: 0.625
